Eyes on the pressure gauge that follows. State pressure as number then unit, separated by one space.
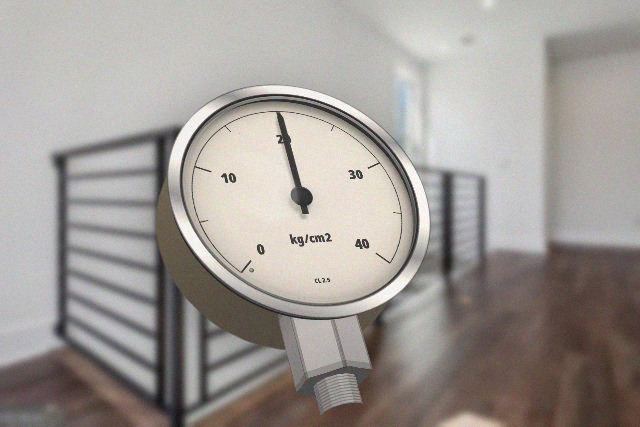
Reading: 20 kg/cm²
